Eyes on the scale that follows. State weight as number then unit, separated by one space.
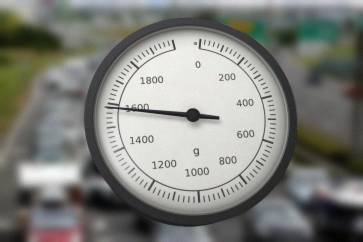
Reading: 1580 g
